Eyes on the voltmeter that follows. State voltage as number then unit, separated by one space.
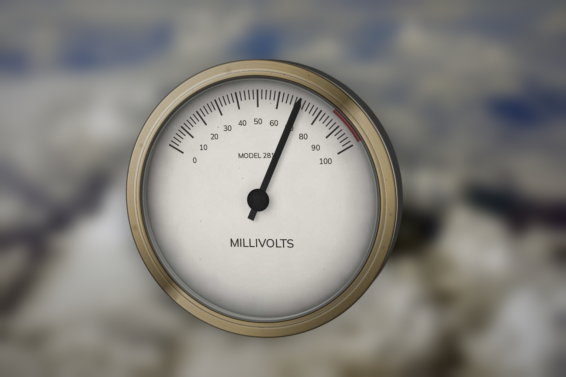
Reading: 70 mV
